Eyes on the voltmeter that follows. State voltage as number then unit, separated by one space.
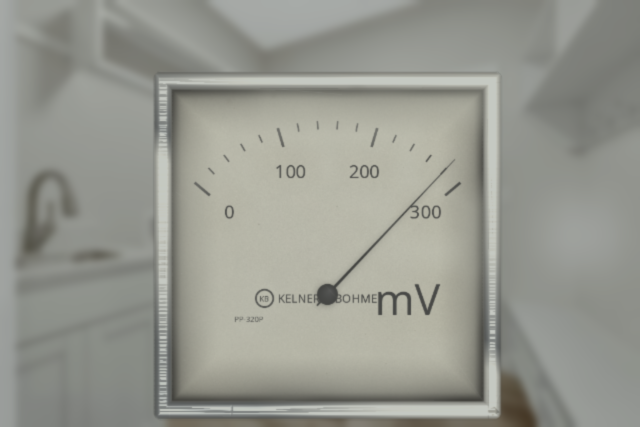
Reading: 280 mV
